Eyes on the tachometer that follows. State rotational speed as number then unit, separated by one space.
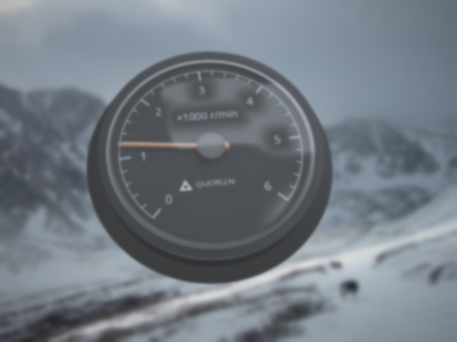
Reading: 1200 rpm
